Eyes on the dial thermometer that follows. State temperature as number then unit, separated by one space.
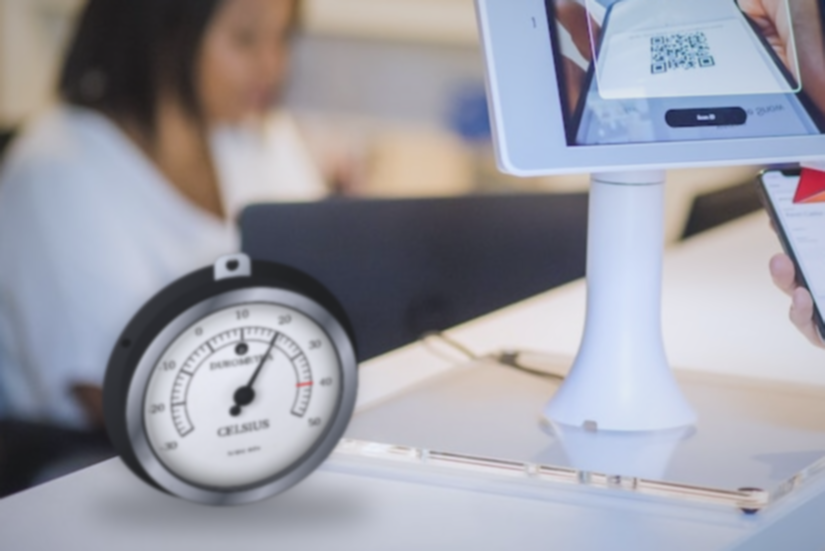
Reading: 20 °C
